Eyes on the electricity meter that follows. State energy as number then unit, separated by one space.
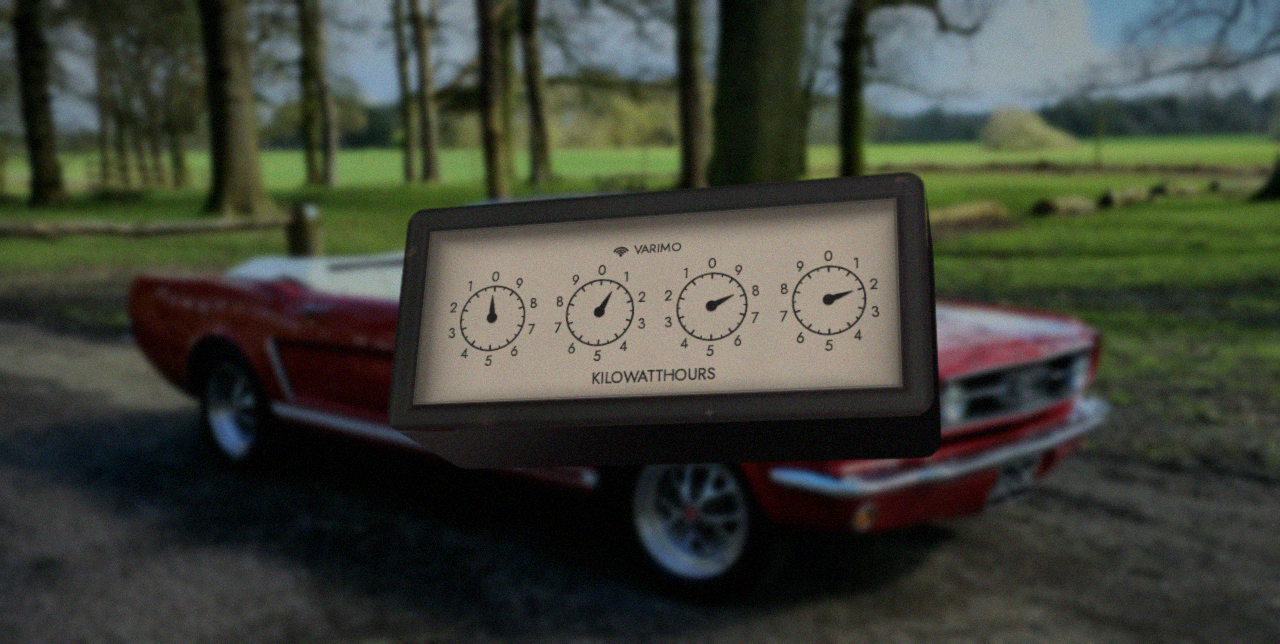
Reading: 82 kWh
